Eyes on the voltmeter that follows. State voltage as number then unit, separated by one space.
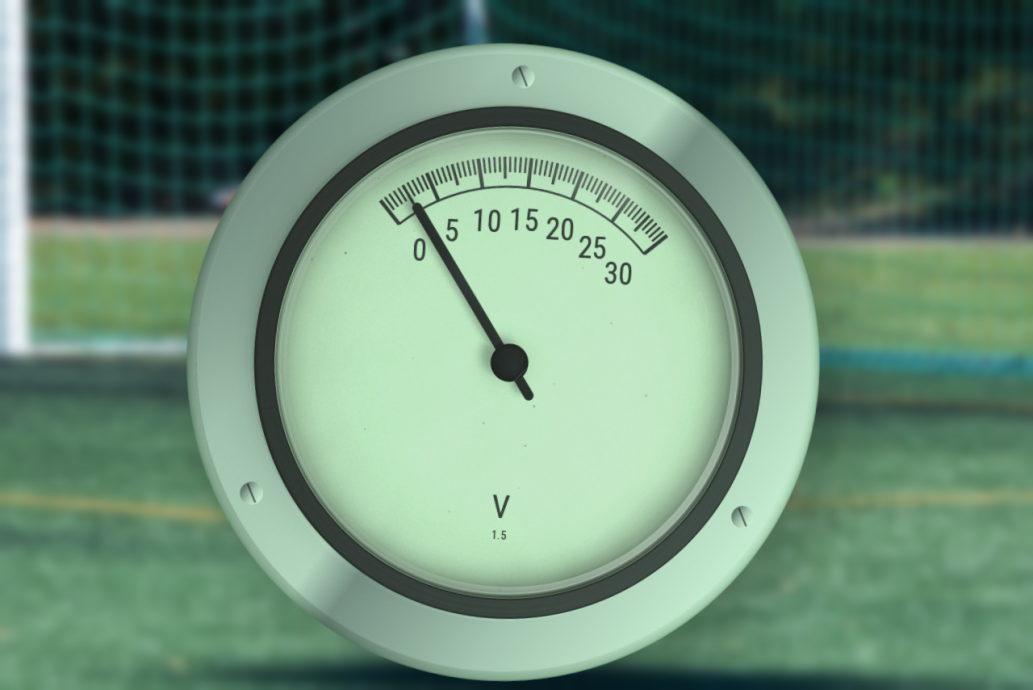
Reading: 2.5 V
